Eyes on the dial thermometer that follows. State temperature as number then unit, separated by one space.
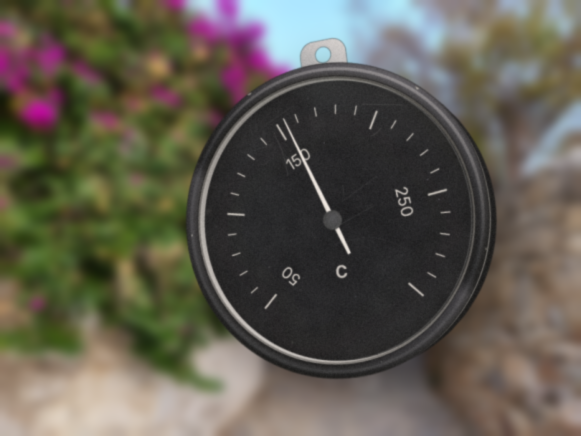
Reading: 155 °C
